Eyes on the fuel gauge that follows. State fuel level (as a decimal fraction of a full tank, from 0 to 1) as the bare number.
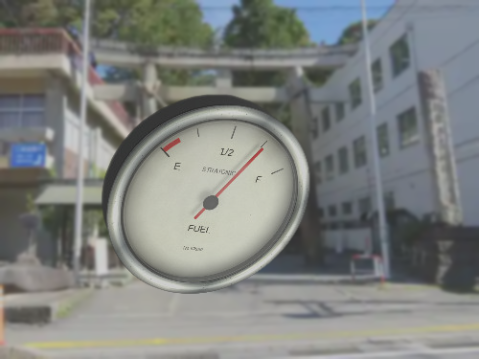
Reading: 0.75
